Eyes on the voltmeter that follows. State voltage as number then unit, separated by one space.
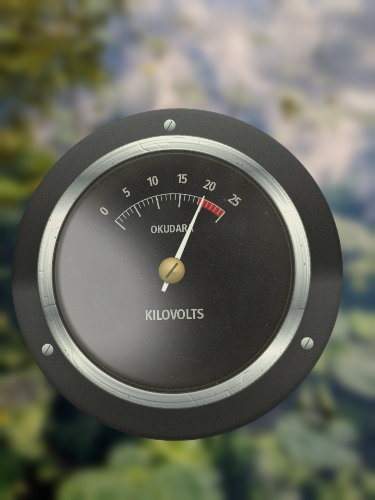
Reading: 20 kV
